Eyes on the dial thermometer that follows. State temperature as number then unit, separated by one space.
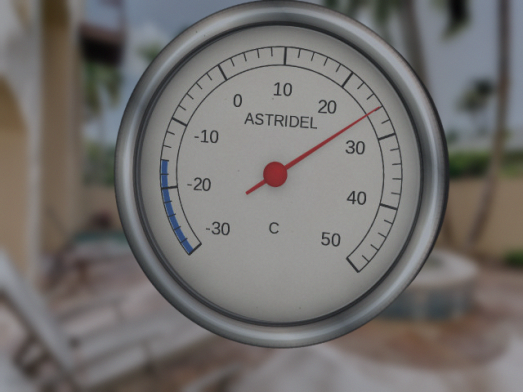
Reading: 26 °C
